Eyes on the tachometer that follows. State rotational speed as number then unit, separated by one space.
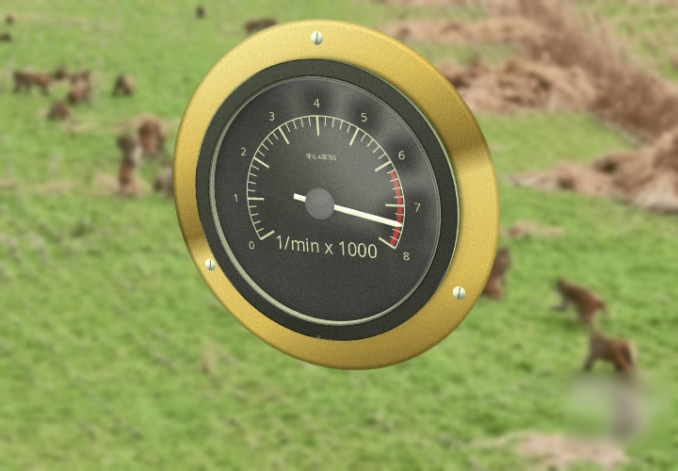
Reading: 7400 rpm
